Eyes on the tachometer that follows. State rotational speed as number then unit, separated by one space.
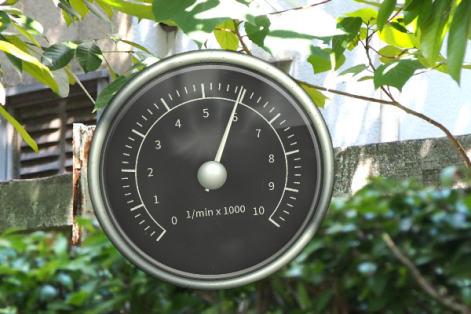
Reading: 5900 rpm
